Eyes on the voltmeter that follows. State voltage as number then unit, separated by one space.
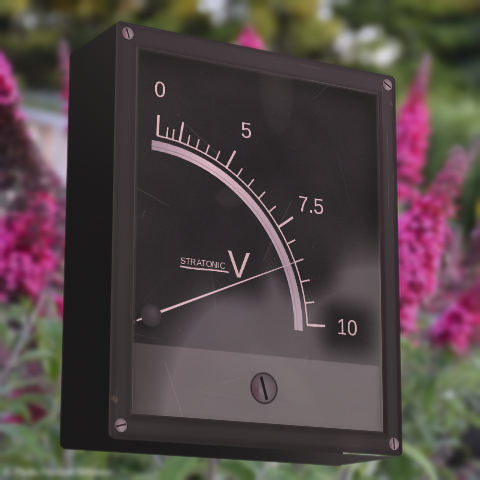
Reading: 8.5 V
